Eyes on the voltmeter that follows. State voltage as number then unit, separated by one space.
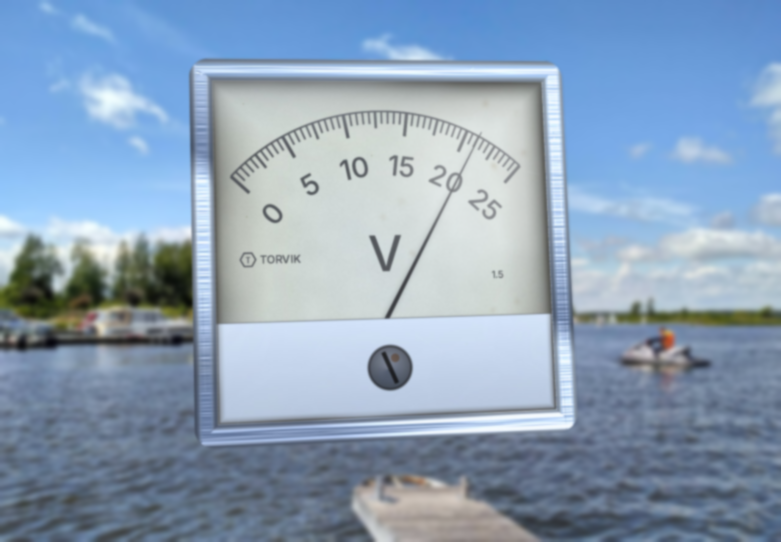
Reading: 21 V
